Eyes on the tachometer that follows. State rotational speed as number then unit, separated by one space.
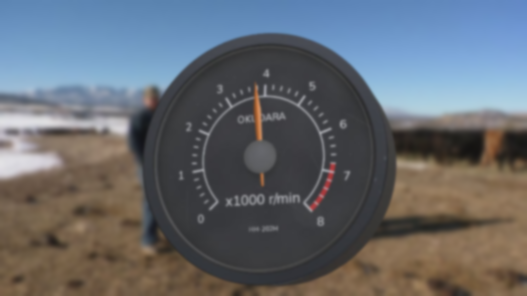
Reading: 3800 rpm
